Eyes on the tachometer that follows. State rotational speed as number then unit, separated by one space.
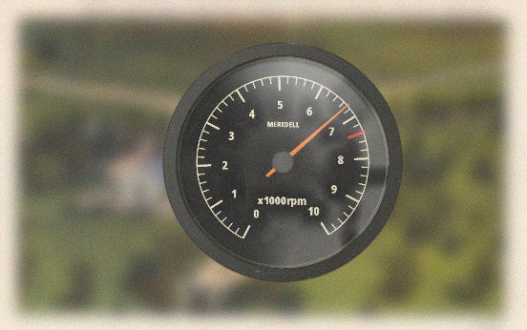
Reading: 6700 rpm
